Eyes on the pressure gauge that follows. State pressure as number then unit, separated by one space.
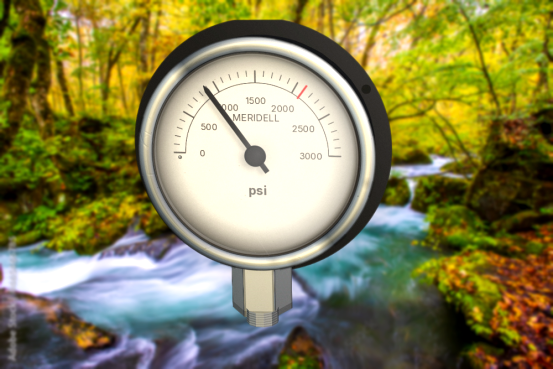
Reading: 900 psi
